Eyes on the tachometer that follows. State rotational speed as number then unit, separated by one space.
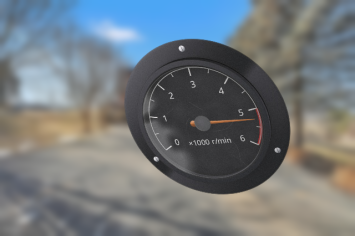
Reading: 5250 rpm
